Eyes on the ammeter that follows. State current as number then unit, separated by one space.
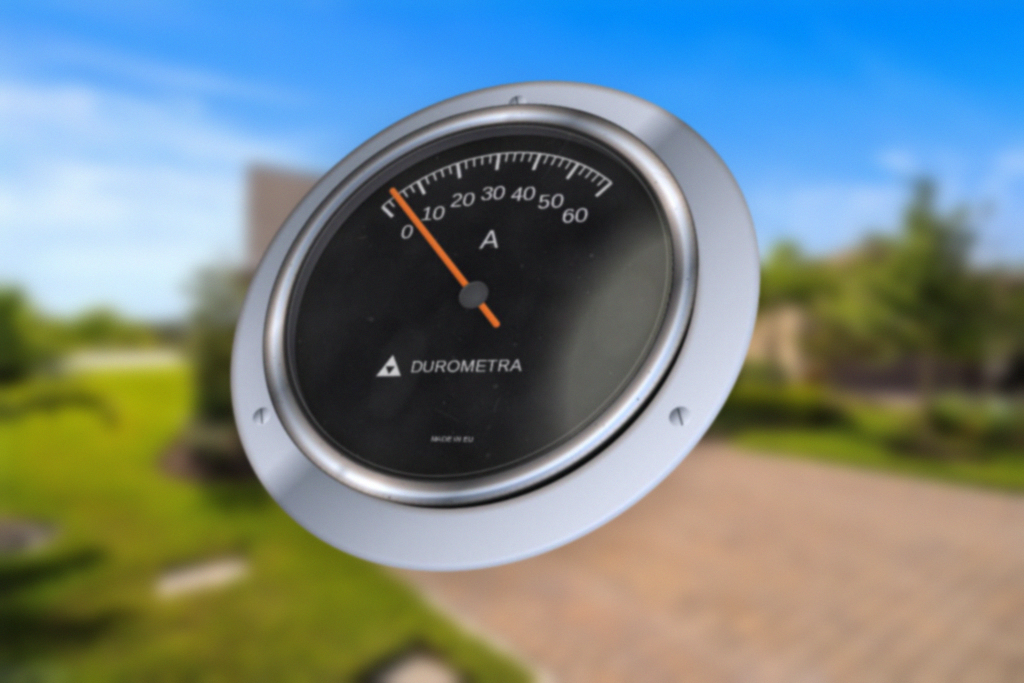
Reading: 4 A
